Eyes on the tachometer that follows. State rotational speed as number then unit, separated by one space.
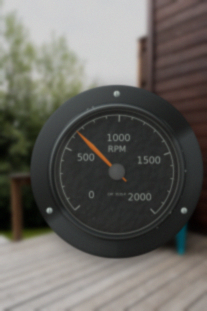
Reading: 650 rpm
